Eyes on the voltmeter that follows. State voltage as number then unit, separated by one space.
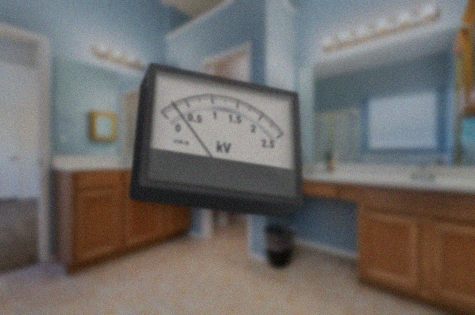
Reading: 0.25 kV
